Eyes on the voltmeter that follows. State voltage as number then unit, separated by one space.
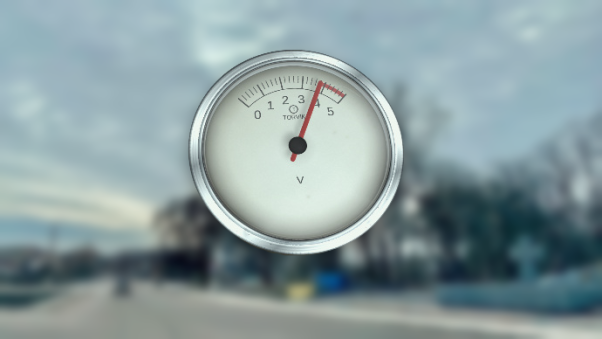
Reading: 3.8 V
